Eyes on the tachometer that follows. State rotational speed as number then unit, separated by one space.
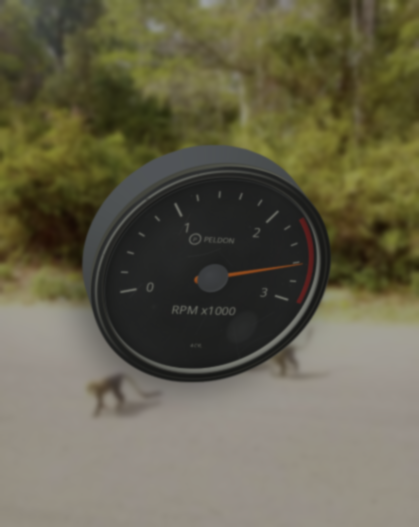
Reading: 2600 rpm
